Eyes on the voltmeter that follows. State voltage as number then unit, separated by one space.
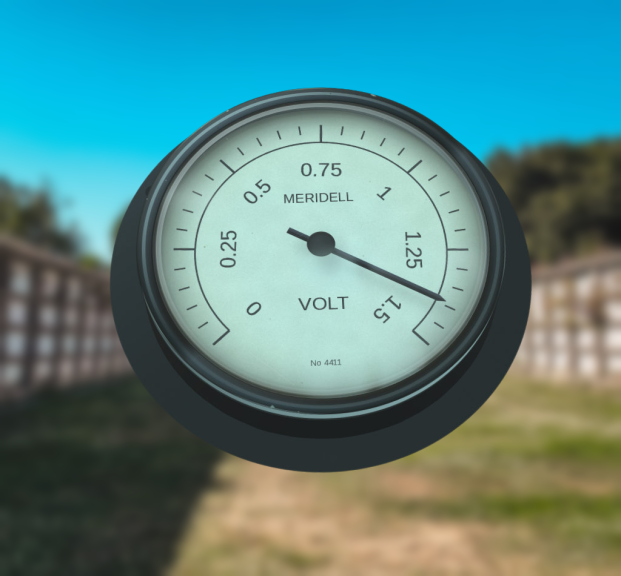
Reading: 1.4 V
